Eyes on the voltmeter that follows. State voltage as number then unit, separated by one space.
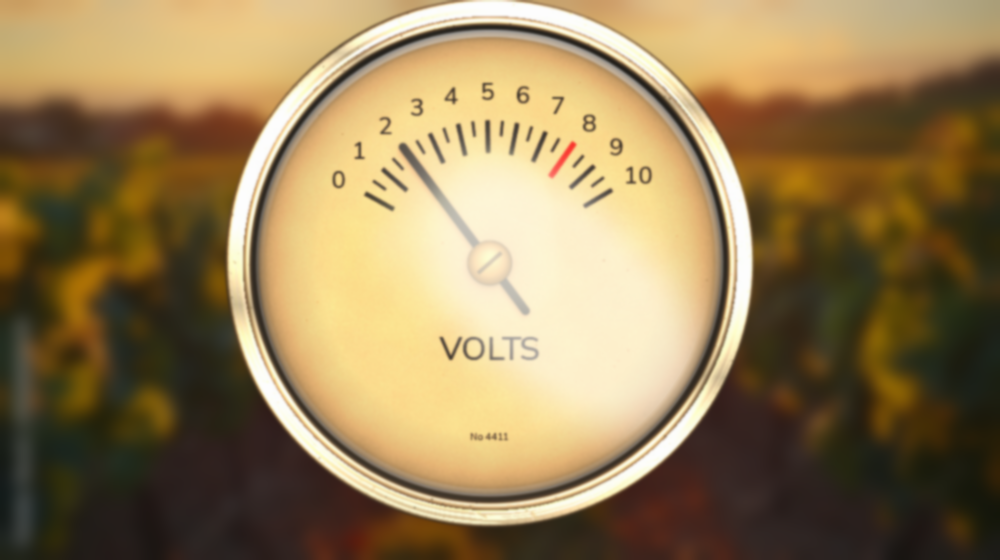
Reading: 2 V
